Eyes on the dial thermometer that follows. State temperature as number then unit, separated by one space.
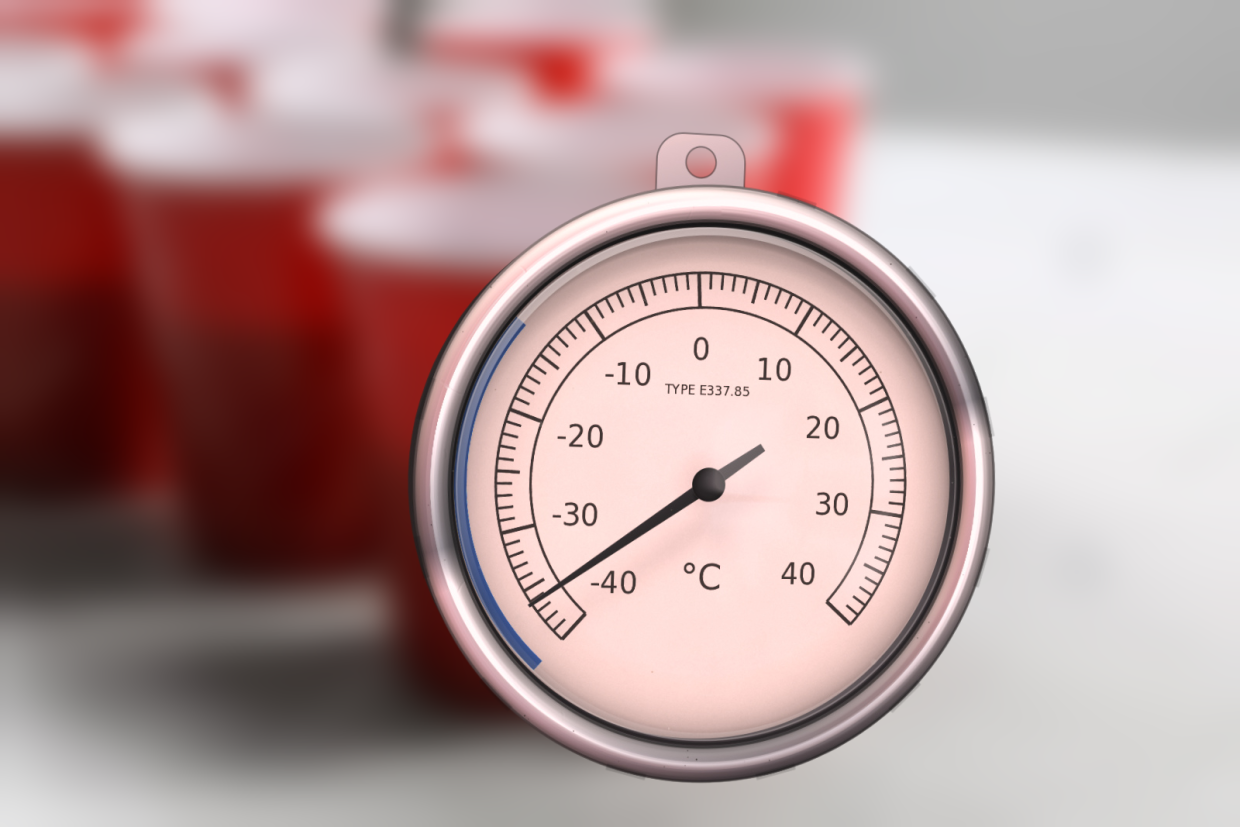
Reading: -36 °C
